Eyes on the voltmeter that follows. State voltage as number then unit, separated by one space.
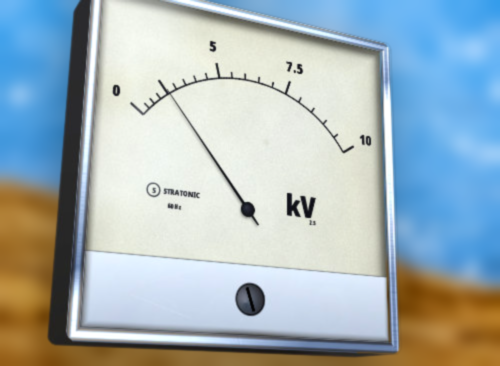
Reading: 2.5 kV
